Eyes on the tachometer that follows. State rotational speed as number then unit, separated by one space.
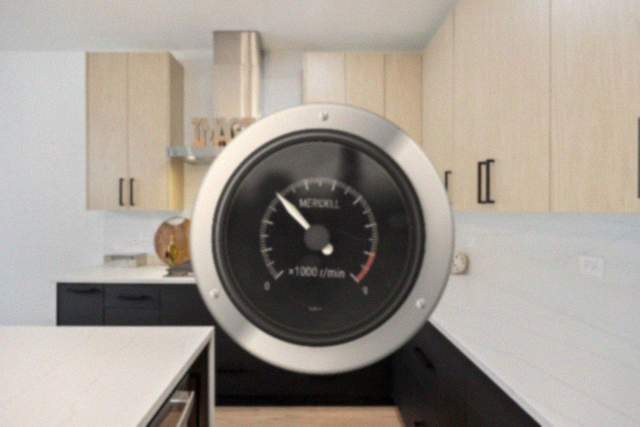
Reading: 3000 rpm
